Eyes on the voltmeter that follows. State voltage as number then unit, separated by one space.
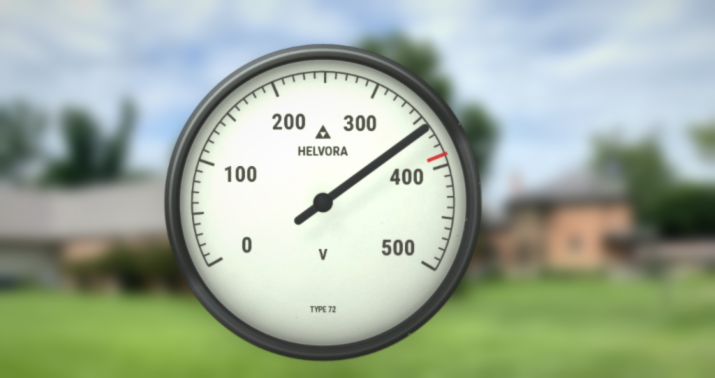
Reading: 360 V
